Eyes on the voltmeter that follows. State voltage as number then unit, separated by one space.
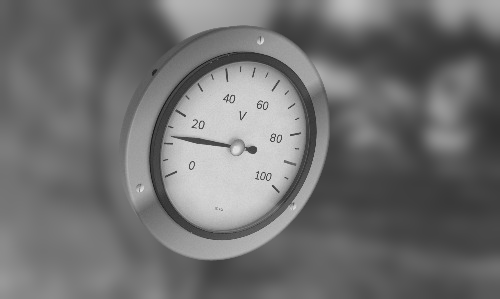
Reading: 12.5 V
